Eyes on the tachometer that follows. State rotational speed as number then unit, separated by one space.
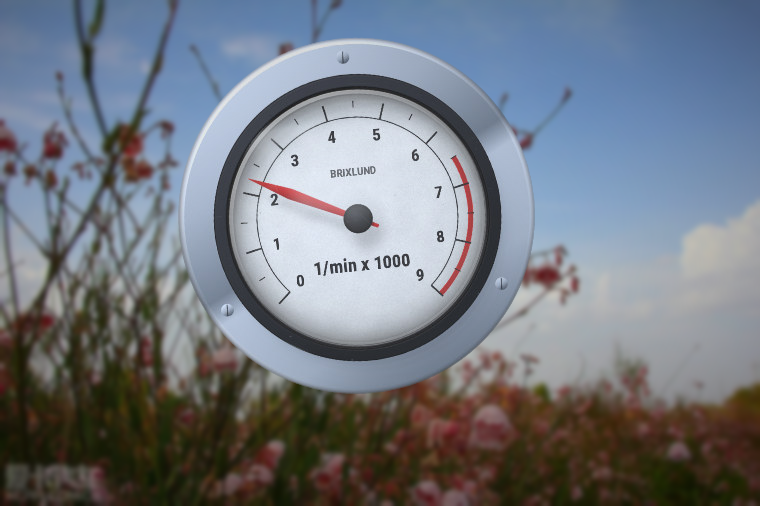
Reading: 2250 rpm
